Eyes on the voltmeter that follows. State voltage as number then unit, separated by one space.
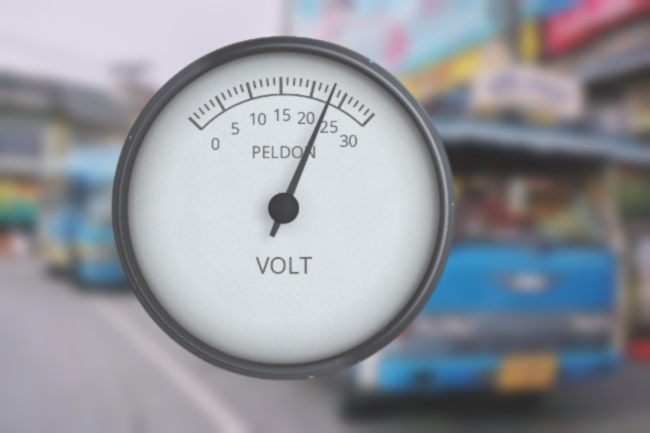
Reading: 23 V
